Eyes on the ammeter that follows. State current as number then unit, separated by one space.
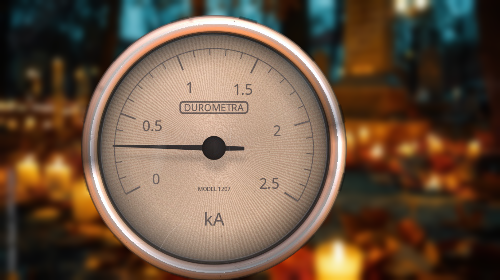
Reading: 0.3 kA
